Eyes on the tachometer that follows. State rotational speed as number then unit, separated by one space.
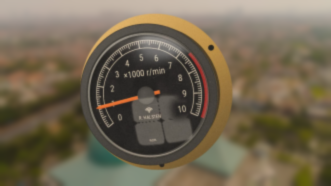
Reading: 1000 rpm
